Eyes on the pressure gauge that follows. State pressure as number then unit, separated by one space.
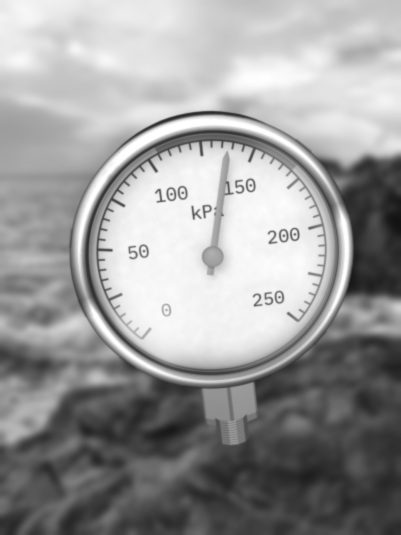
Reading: 137.5 kPa
